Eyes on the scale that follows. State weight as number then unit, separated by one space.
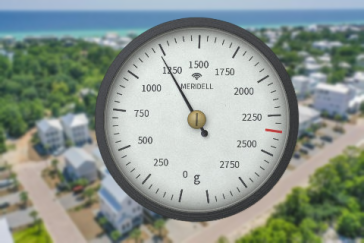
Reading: 1225 g
